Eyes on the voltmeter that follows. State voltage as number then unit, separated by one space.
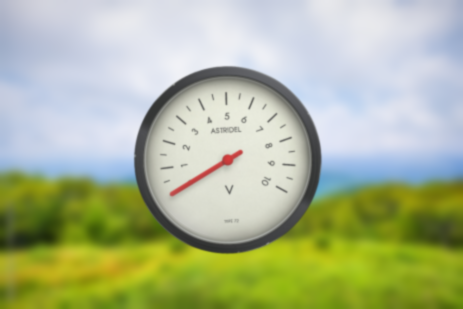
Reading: 0 V
